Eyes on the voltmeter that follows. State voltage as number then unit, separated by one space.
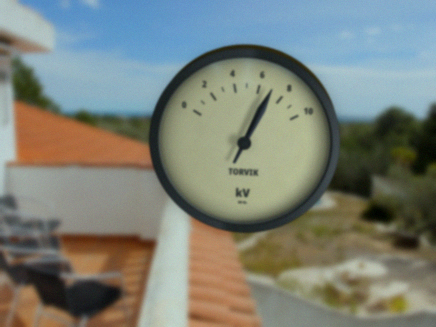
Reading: 7 kV
